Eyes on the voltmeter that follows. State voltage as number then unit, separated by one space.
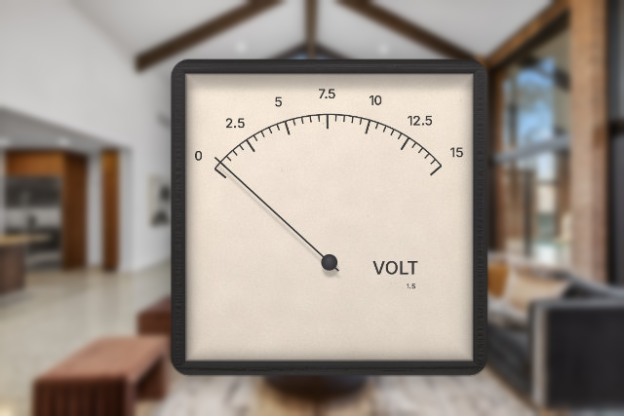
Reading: 0.5 V
